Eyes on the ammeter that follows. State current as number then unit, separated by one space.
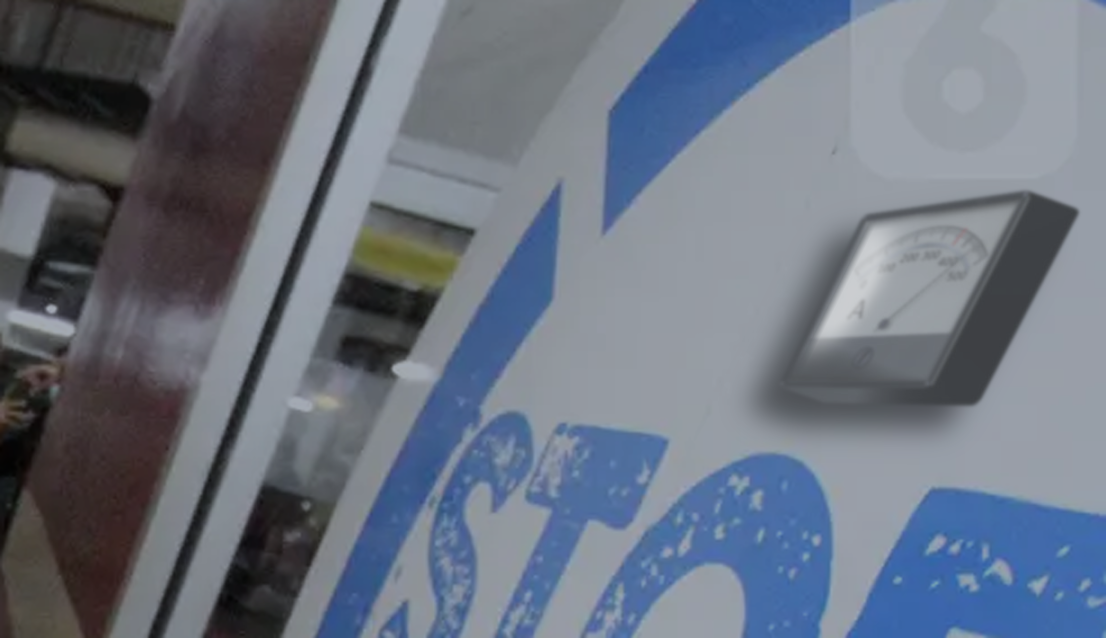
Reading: 450 A
